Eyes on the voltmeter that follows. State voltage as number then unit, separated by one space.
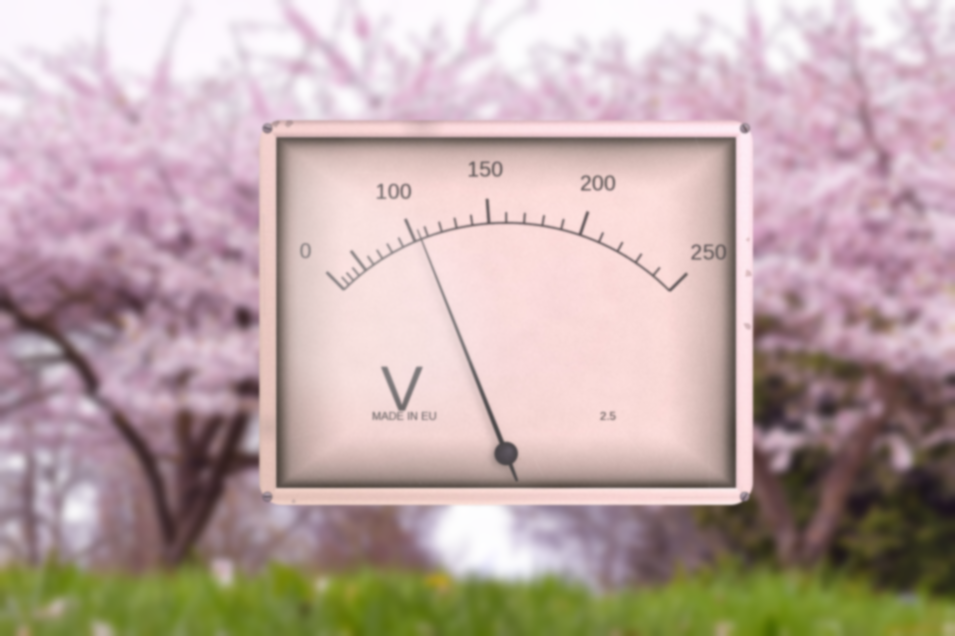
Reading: 105 V
